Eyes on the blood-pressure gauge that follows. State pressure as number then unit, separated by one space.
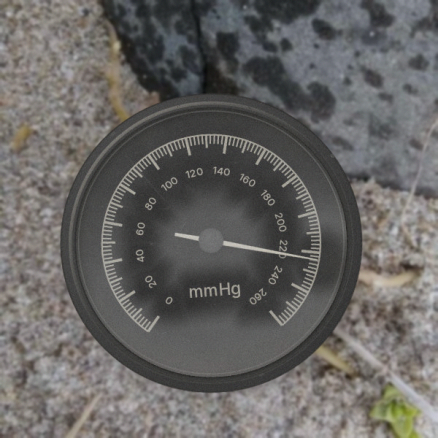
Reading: 224 mmHg
